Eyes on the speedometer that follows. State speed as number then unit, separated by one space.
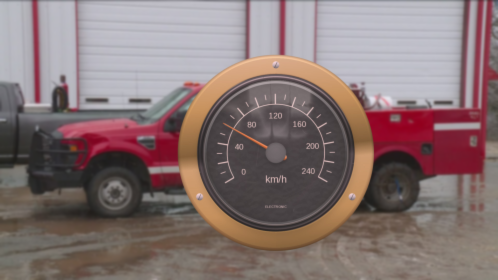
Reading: 60 km/h
